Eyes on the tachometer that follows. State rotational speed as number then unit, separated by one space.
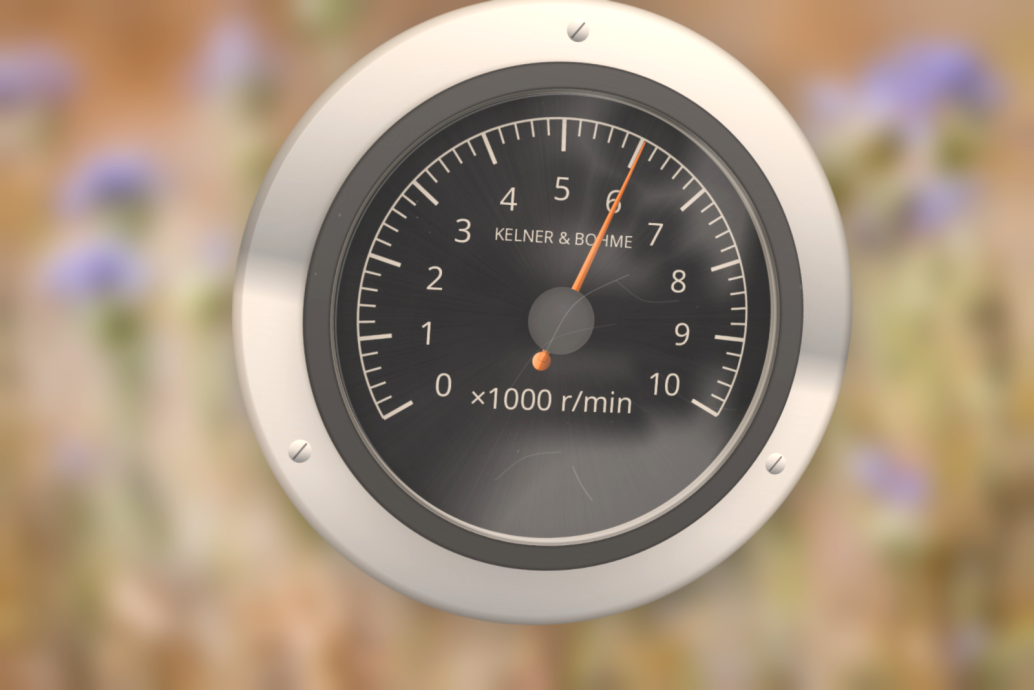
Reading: 6000 rpm
